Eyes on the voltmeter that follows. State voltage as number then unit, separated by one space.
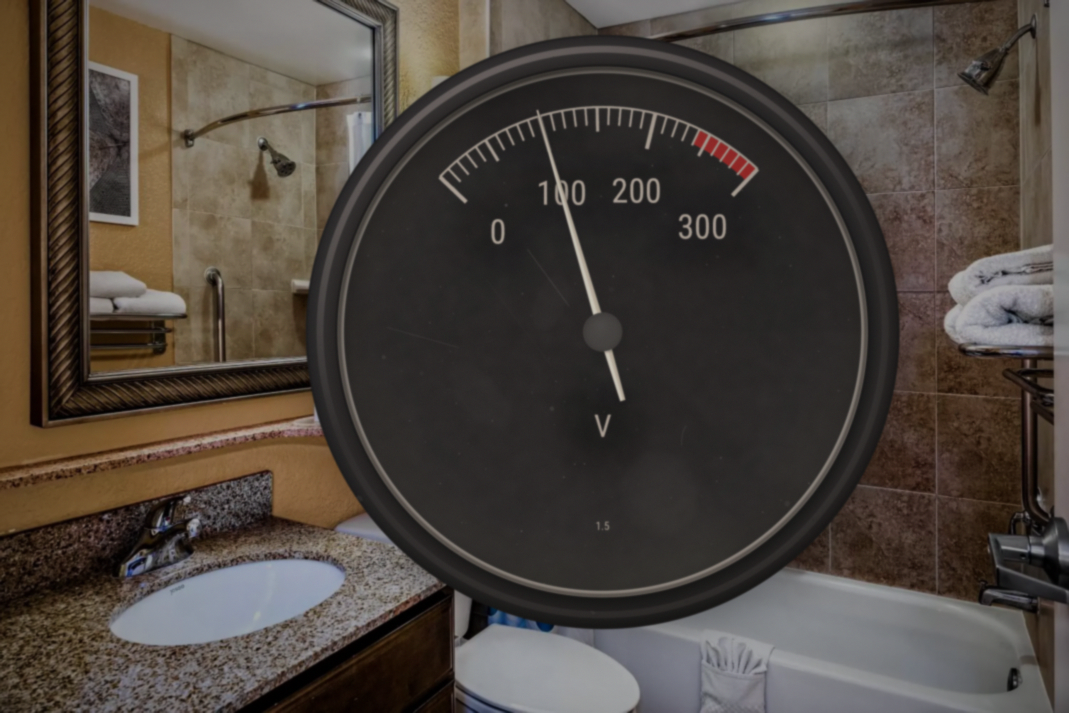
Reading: 100 V
